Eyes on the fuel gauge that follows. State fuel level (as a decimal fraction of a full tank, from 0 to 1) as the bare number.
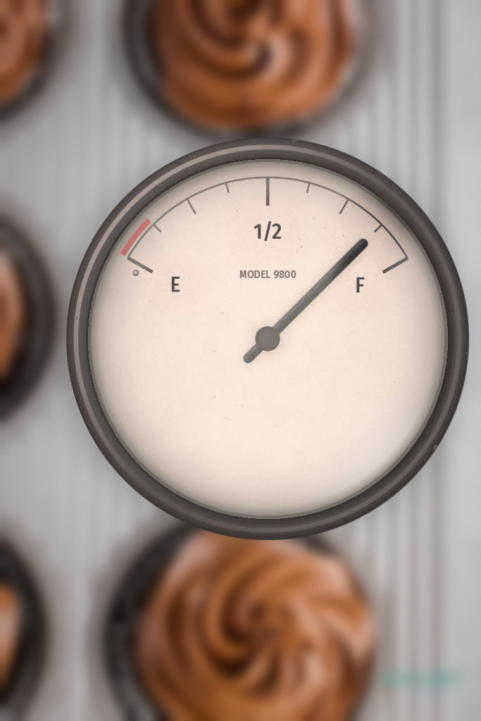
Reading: 0.875
